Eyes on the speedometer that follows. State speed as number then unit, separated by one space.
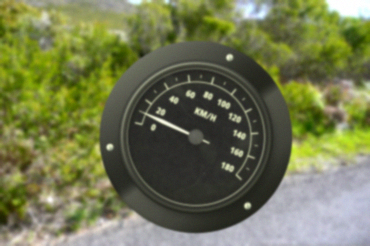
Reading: 10 km/h
